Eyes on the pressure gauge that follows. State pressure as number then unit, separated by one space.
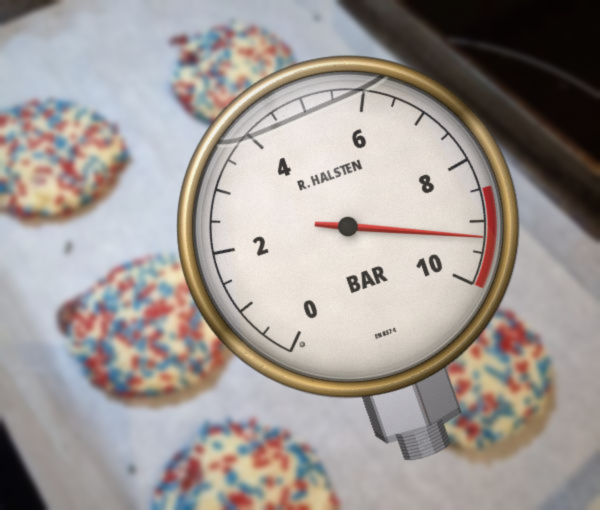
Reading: 9.25 bar
